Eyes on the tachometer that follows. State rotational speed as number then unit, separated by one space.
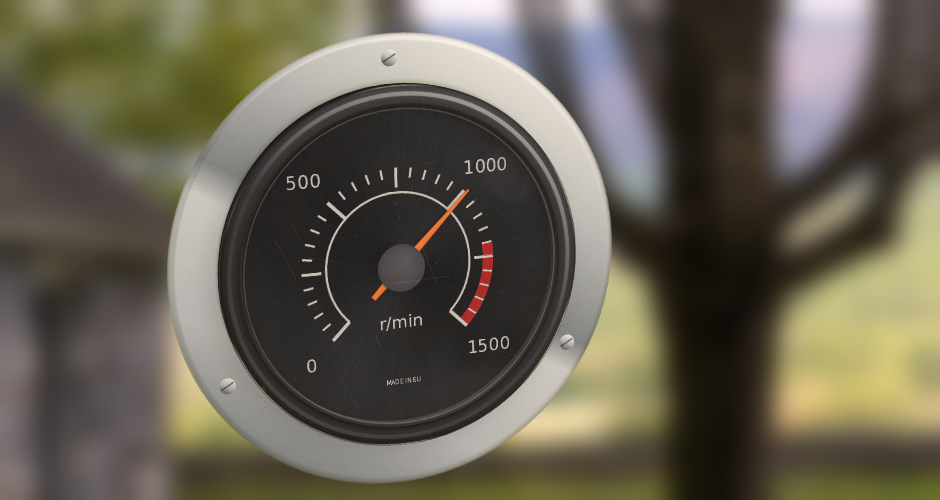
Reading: 1000 rpm
